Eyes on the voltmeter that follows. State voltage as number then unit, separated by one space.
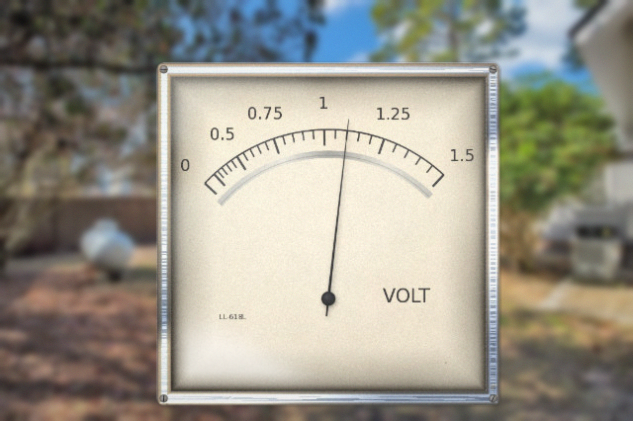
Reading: 1.1 V
